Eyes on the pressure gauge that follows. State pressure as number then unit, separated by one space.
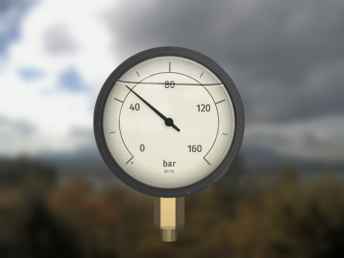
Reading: 50 bar
